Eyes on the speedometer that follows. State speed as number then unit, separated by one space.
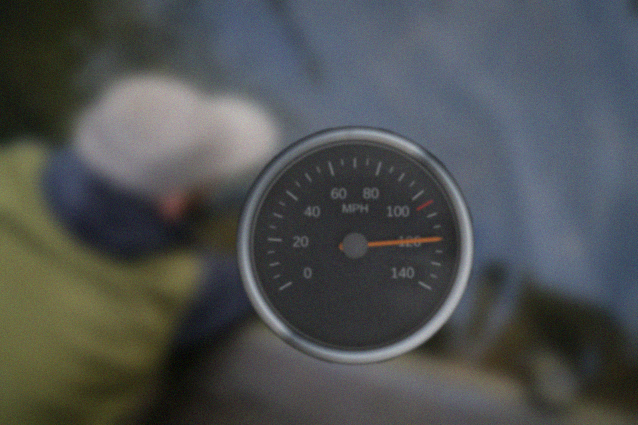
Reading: 120 mph
